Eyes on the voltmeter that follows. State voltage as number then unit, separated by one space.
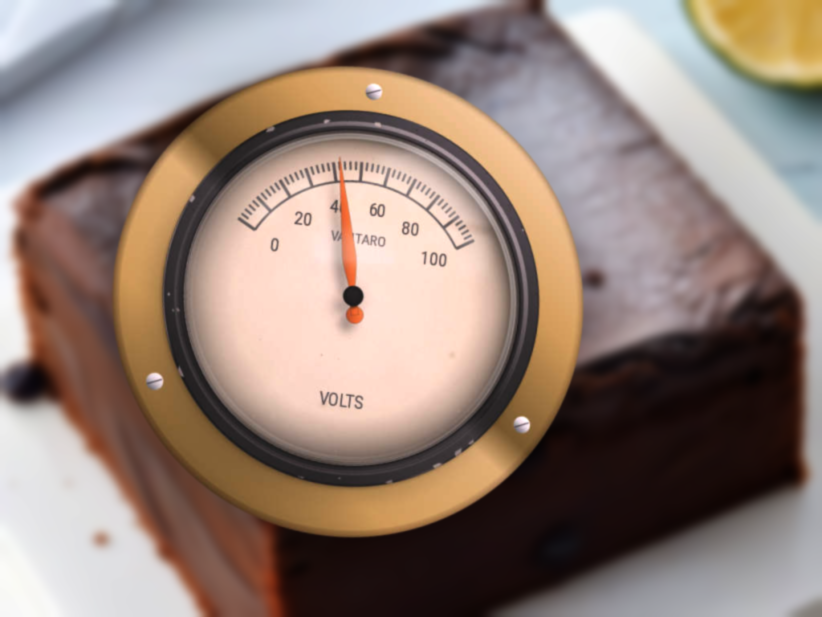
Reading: 42 V
